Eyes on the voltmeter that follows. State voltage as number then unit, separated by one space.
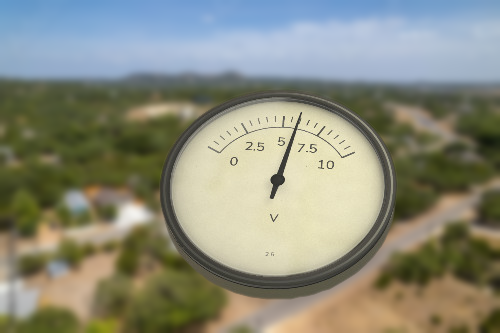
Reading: 6 V
